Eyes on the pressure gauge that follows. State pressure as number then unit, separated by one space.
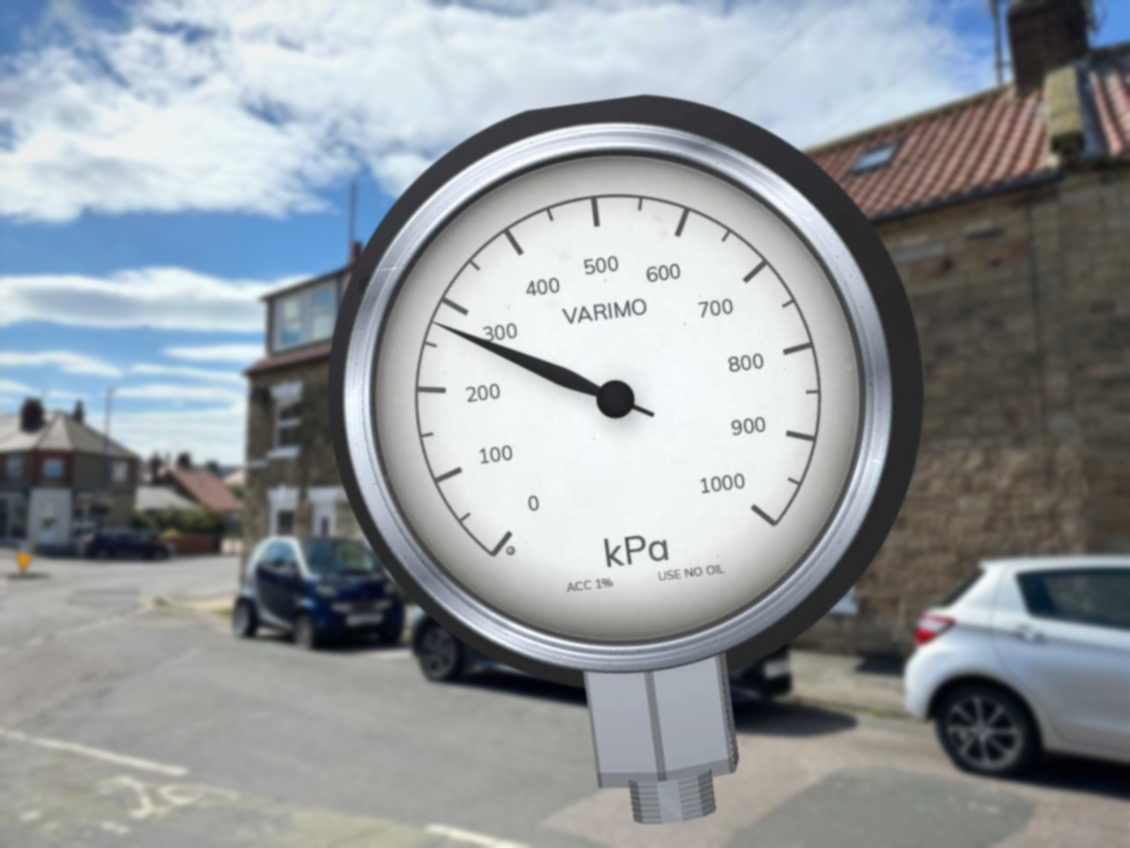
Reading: 275 kPa
